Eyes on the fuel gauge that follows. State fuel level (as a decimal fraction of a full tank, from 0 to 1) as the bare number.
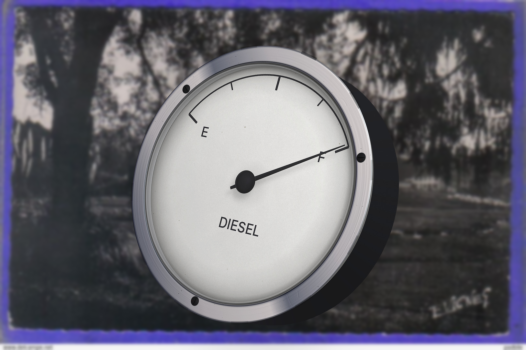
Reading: 1
